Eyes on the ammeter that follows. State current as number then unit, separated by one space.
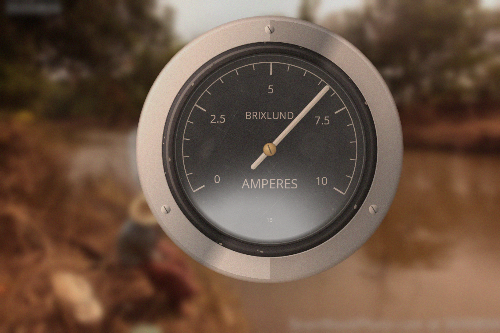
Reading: 6.75 A
